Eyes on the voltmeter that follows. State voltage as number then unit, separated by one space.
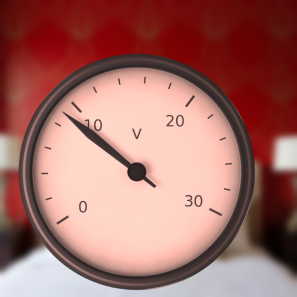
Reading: 9 V
